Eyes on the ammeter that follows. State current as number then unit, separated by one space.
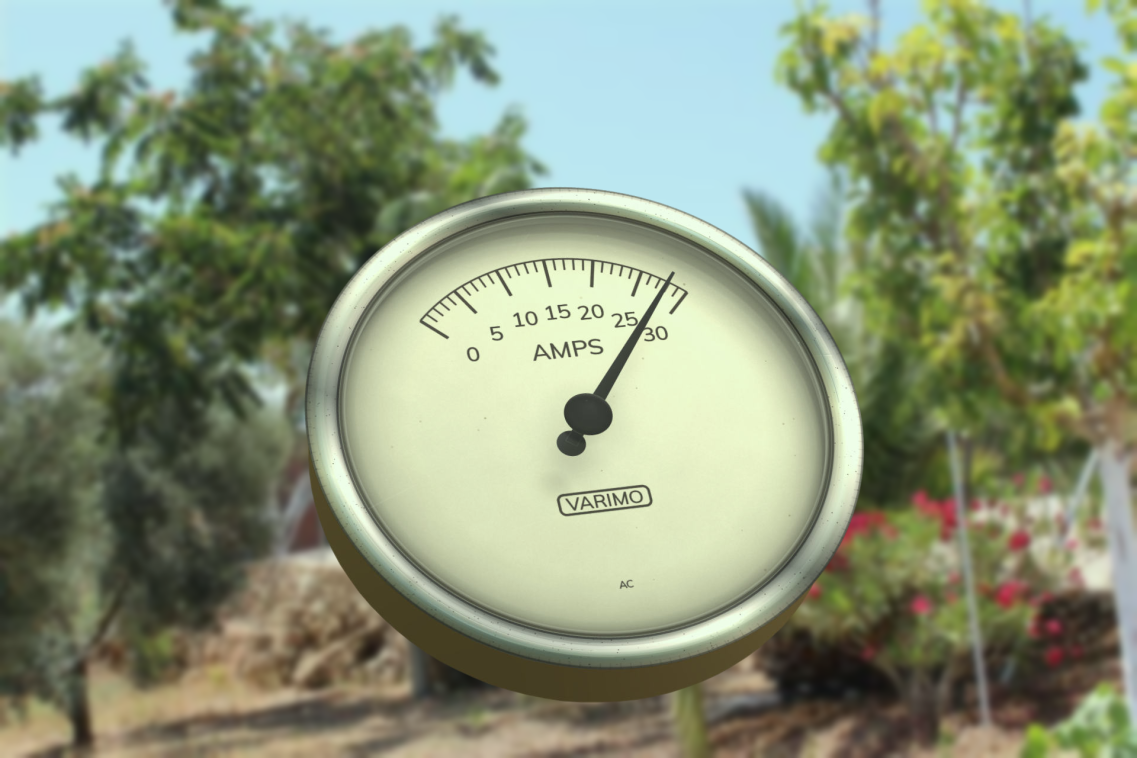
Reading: 28 A
